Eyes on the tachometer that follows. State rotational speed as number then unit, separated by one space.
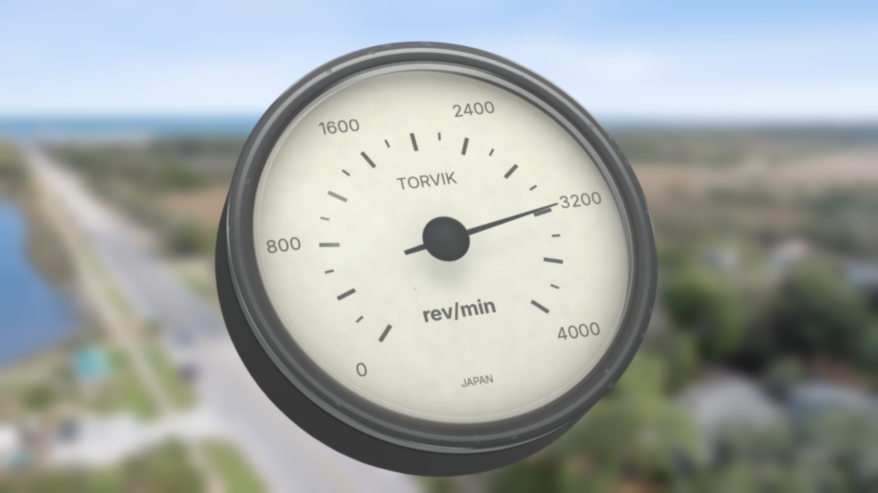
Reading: 3200 rpm
